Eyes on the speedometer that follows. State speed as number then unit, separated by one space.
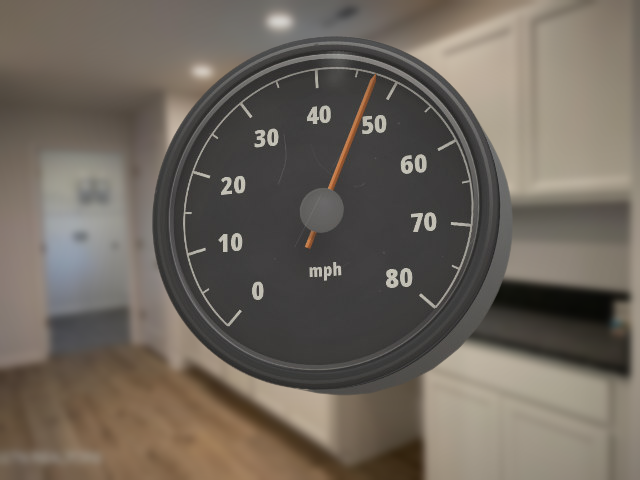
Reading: 47.5 mph
